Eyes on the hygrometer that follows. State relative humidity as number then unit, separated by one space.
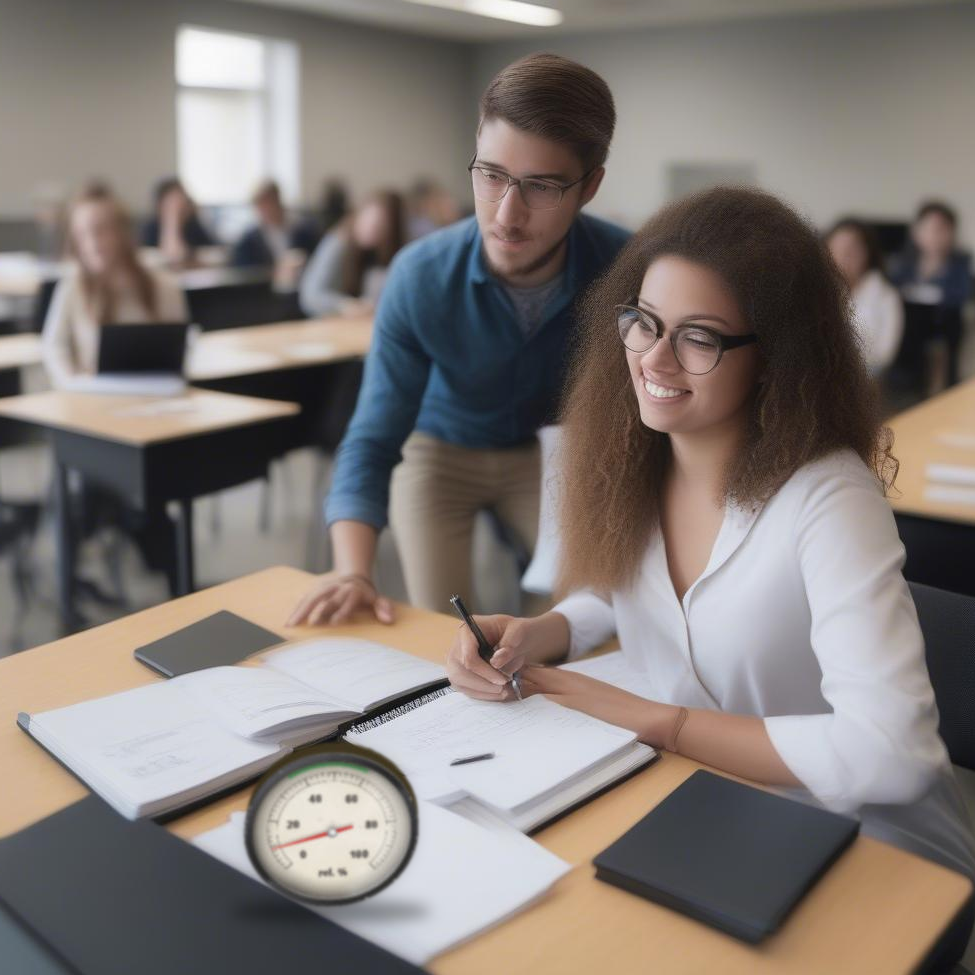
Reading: 10 %
